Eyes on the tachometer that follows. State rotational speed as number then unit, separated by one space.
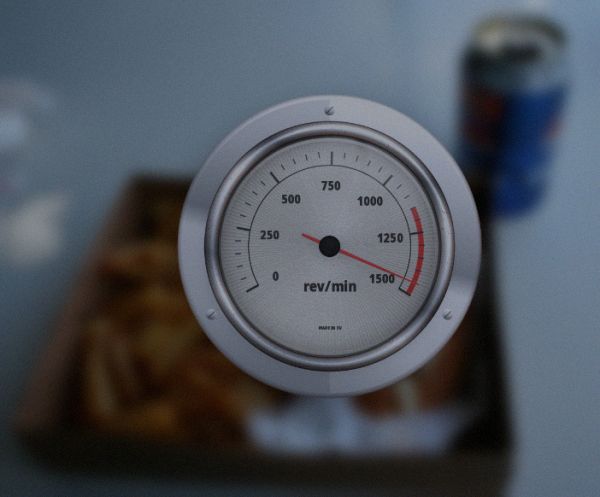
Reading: 1450 rpm
